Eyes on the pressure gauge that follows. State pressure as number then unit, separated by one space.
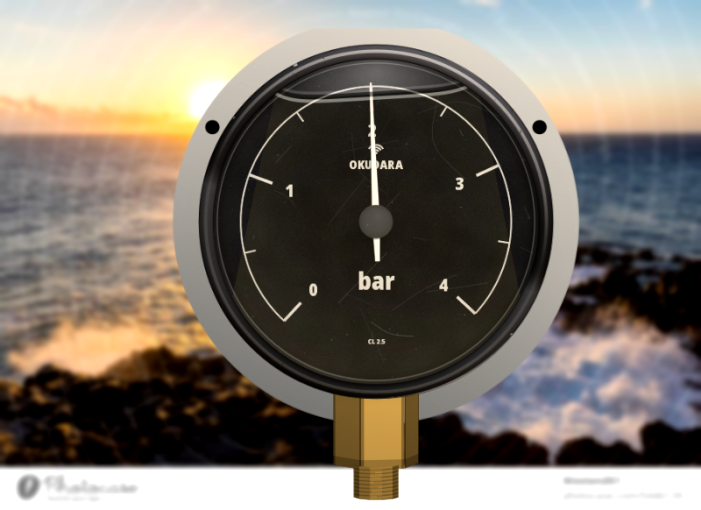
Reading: 2 bar
